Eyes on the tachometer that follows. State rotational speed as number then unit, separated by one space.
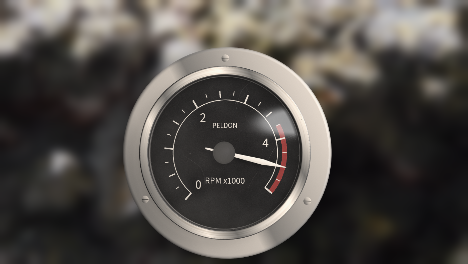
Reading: 4500 rpm
